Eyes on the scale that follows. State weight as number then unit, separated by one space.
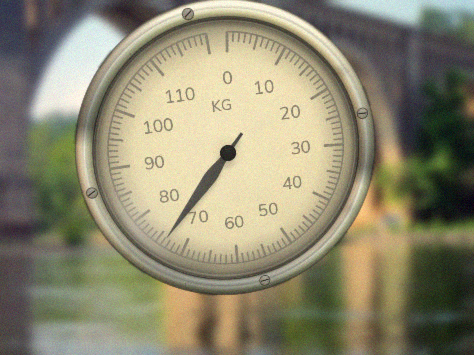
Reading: 74 kg
